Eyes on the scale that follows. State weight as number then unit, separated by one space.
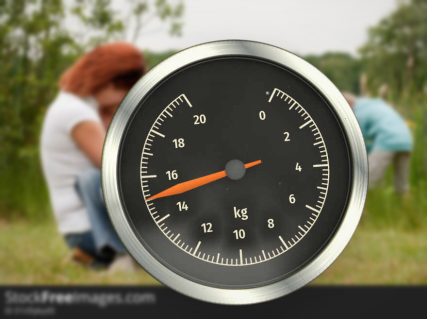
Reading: 15 kg
